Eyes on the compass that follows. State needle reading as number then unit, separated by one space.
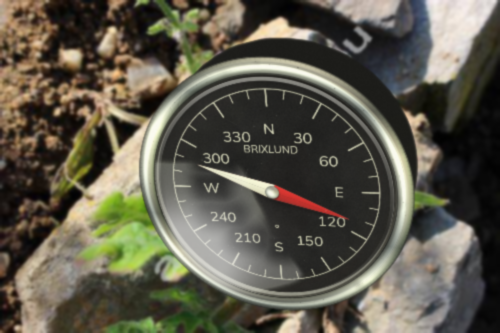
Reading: 110 °
